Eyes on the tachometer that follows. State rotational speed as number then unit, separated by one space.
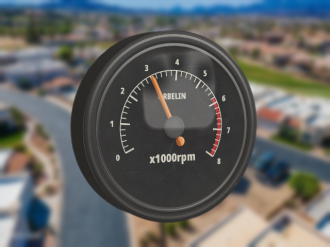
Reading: 3000 rpm
